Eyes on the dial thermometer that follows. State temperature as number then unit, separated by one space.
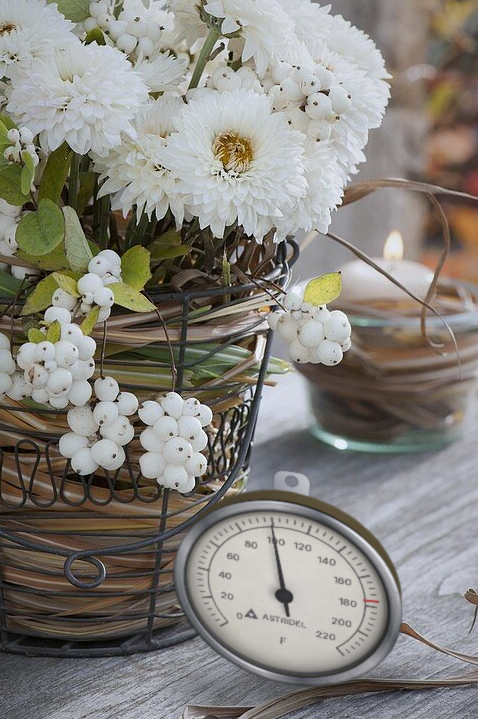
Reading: 100 °F
